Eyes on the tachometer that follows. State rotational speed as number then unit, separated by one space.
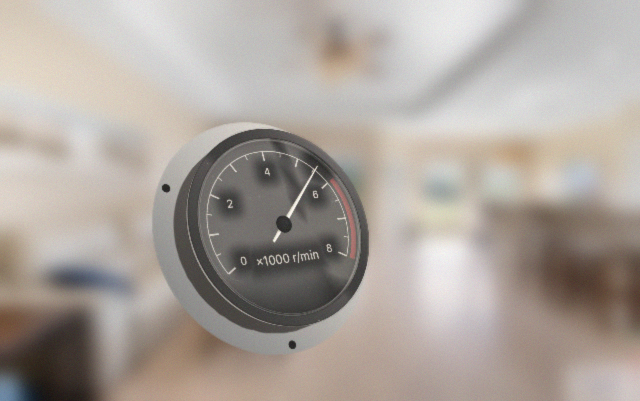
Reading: 5500 rpm
